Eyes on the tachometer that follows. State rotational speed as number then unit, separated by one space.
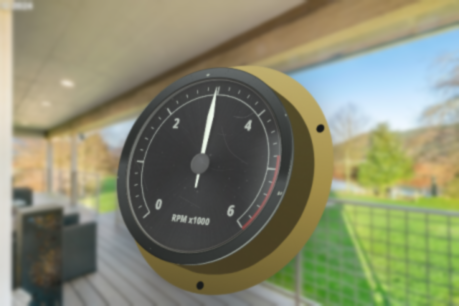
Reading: 3000 rpm
